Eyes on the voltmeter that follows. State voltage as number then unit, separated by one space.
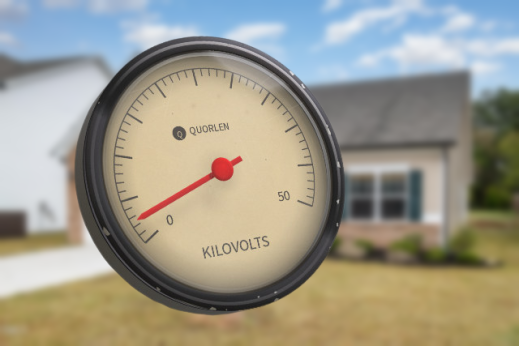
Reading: 2.5 kV
